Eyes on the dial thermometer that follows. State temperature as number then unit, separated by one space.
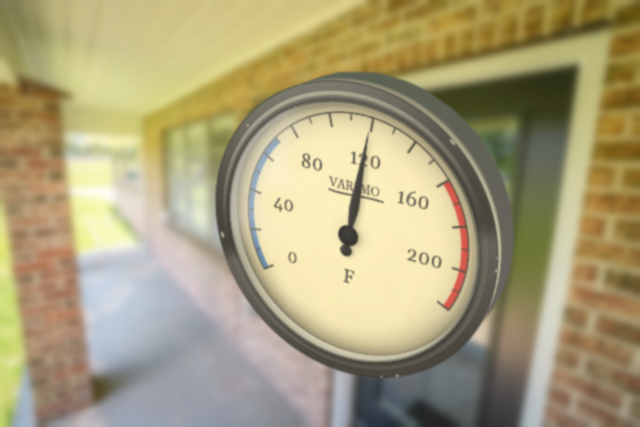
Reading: 120 °F
